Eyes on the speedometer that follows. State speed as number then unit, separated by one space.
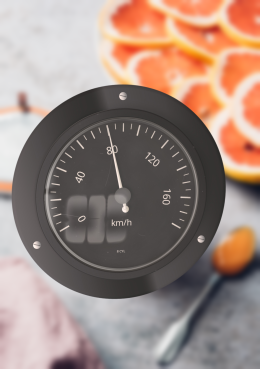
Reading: 80 km/h
